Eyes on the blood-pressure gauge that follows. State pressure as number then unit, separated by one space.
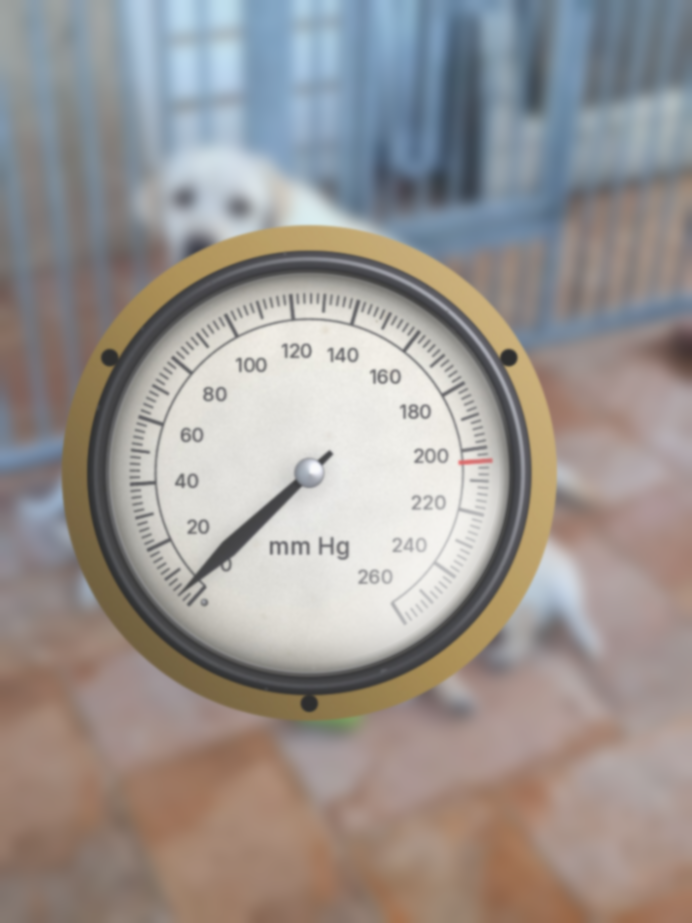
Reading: 4 mmHg
